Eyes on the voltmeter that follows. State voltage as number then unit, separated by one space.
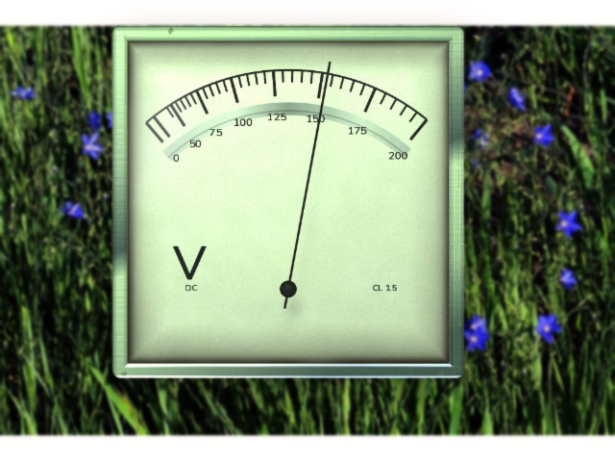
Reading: 152.5 V
